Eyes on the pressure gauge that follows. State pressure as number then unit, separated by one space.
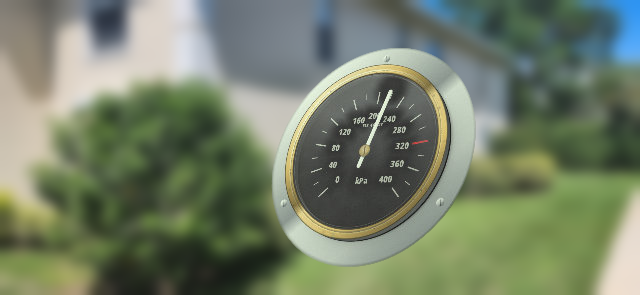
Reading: 220 kPa
